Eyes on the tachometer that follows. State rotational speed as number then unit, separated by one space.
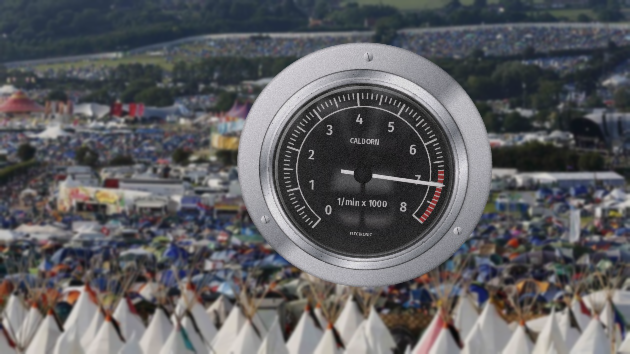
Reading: 7000 rpm
